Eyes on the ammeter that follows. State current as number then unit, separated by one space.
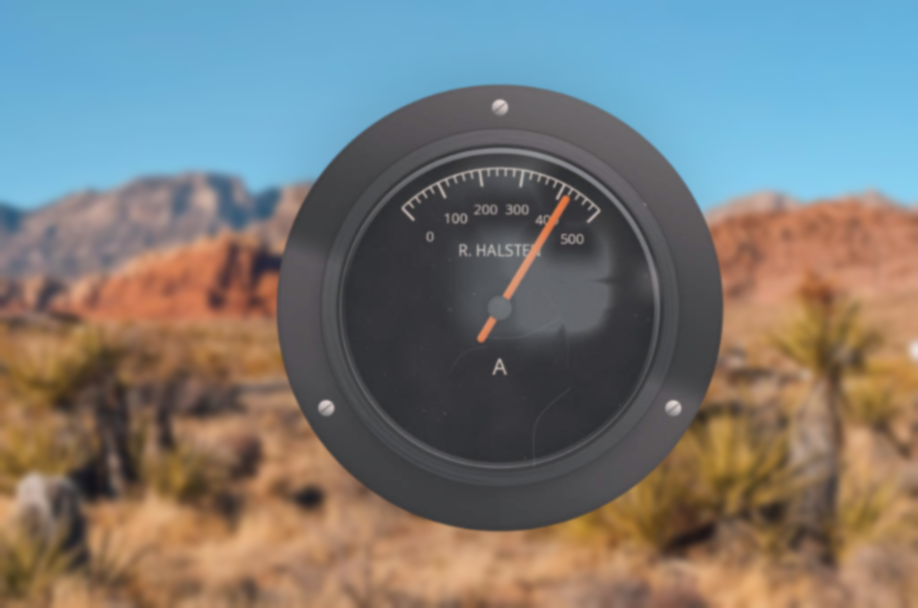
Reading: 420 A
